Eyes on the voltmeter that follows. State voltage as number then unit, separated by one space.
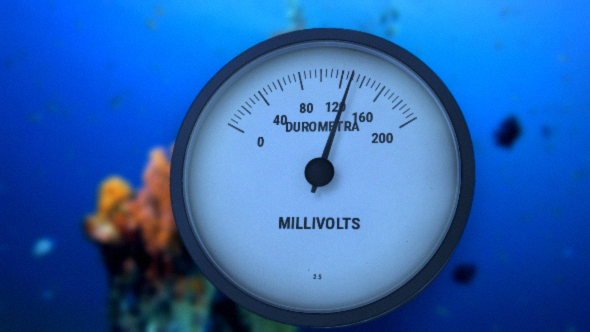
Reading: 130 mV
